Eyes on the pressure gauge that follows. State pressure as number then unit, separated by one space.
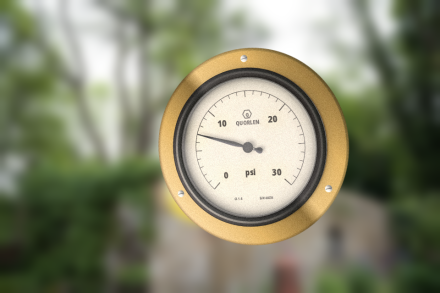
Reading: 7 psi
